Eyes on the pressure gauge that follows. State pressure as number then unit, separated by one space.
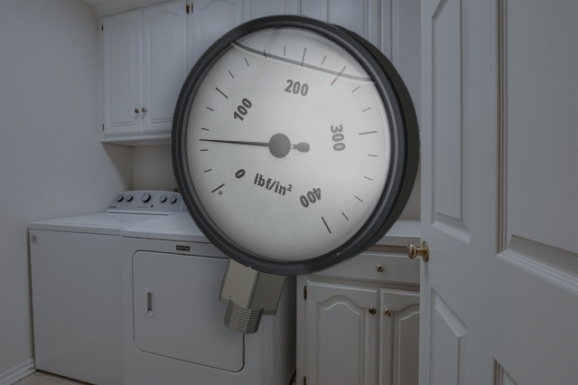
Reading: 50 psi
